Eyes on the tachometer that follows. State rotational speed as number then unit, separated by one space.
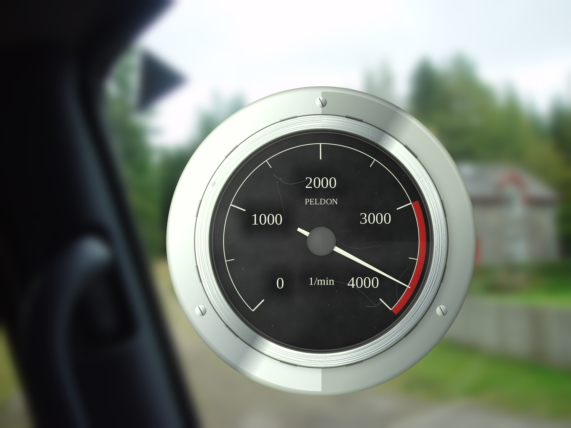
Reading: 3750 rpm
